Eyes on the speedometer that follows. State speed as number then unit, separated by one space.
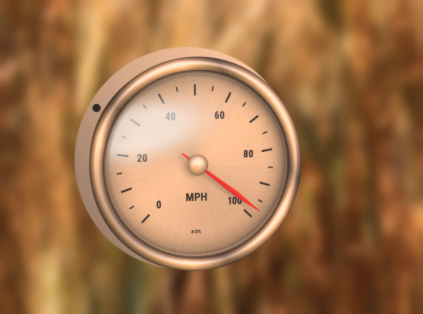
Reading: 97.5 mph
